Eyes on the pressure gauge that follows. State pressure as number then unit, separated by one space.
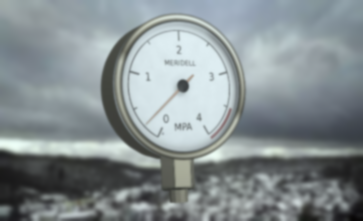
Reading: 0.25 MPa
